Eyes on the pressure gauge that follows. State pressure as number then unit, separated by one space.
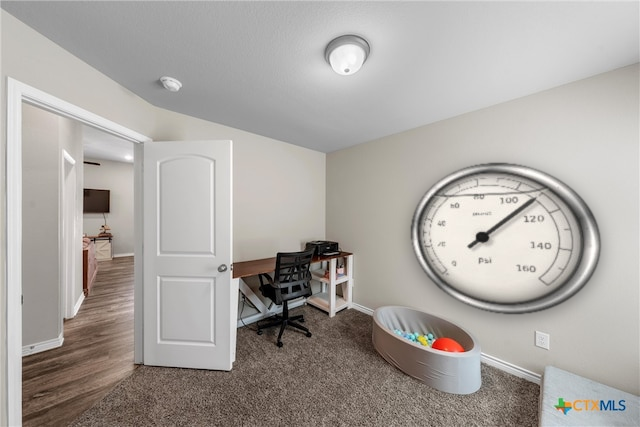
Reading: 110 psi
